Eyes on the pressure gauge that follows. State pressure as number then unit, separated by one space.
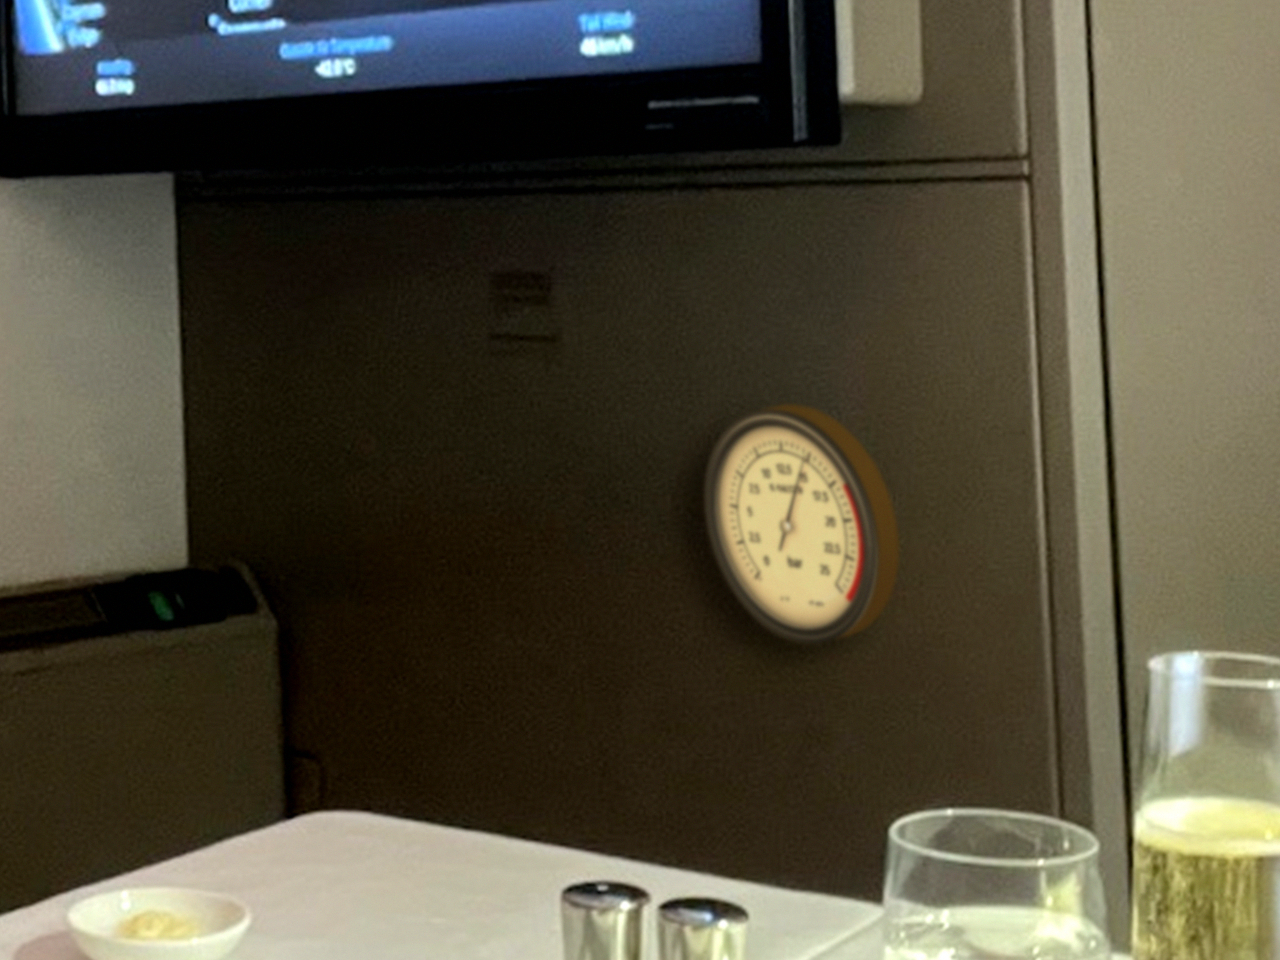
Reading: 15 bar
